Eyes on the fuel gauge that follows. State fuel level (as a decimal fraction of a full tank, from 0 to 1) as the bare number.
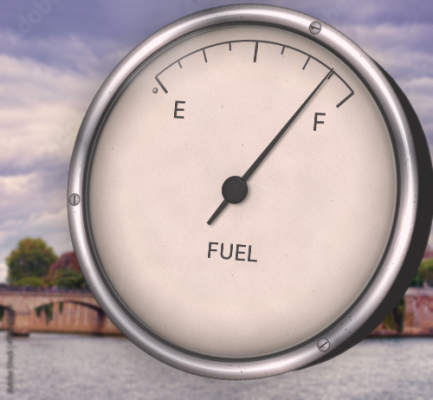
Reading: 0.875
